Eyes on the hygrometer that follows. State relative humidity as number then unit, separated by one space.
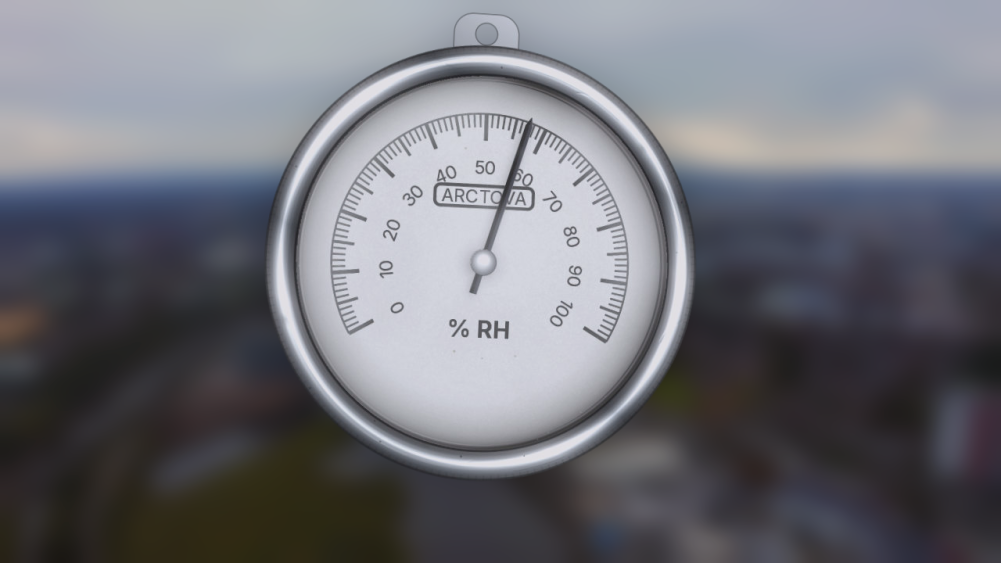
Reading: 57 %
